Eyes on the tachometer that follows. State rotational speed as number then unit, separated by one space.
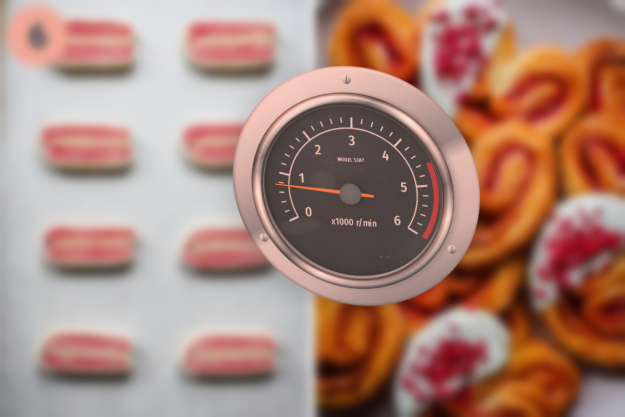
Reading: 800 rpm
